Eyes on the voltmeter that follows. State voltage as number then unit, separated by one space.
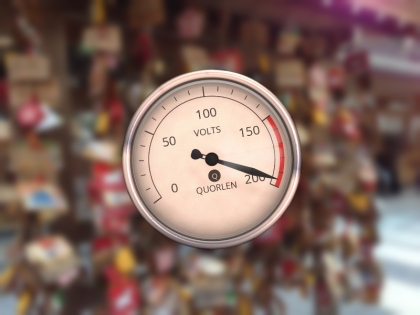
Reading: 195 V
